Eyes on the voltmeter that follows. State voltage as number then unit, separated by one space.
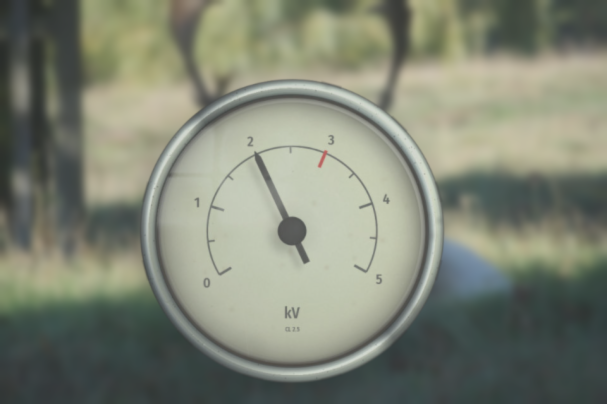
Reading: 2 kV
